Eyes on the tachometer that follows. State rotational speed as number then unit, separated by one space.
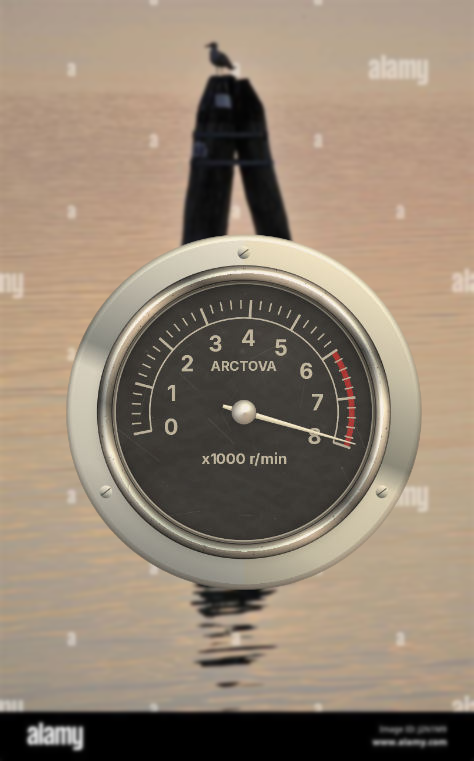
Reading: 7900 rpm
